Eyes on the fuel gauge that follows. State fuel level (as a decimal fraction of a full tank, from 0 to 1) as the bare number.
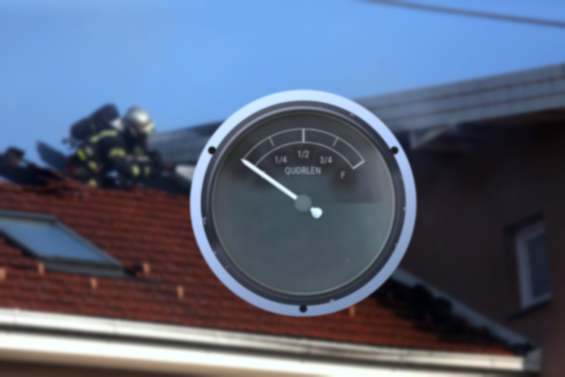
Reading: 0
